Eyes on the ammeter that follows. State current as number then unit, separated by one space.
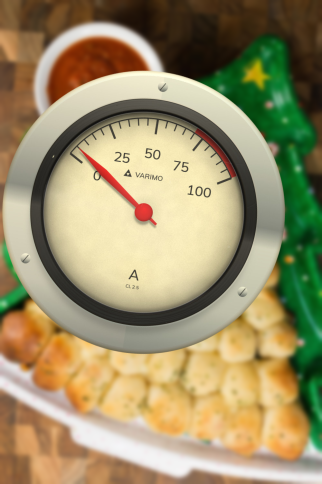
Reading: 5 A
